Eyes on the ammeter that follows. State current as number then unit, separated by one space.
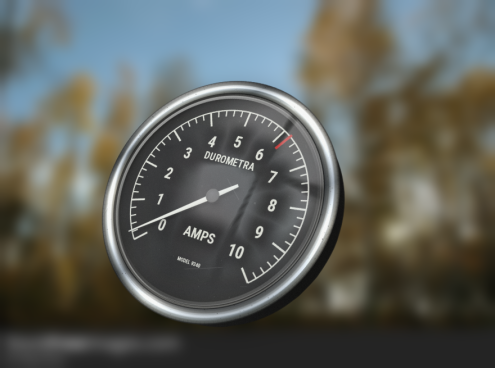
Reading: 0.2 A
